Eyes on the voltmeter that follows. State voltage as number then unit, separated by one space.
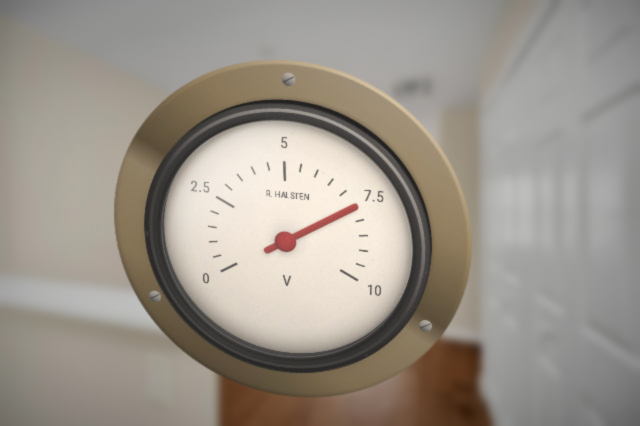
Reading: 7.5 V
